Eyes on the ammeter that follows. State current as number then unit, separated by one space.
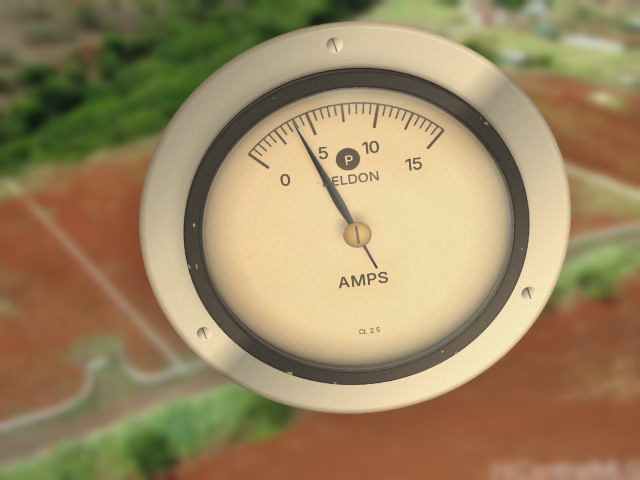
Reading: 4 A
